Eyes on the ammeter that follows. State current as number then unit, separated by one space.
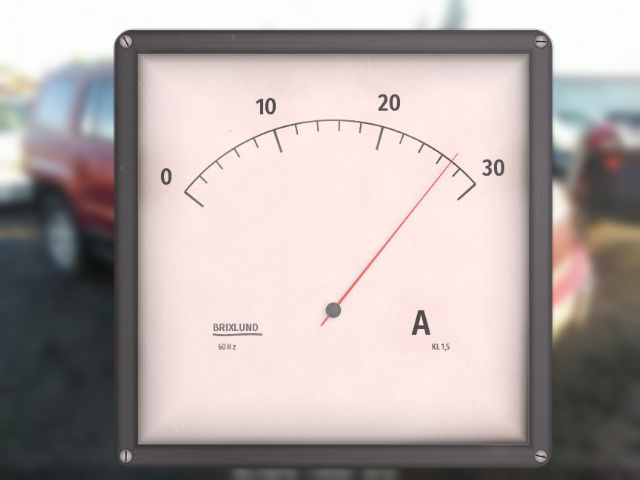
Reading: 27 A
